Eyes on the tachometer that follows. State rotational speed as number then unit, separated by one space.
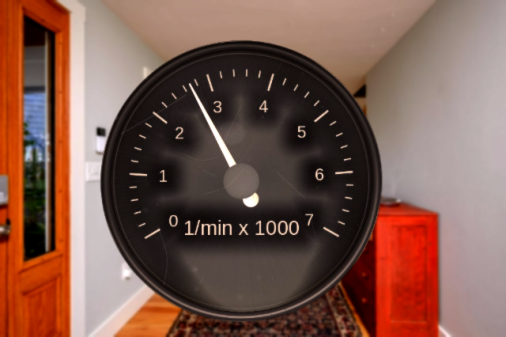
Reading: 2700 rpm
